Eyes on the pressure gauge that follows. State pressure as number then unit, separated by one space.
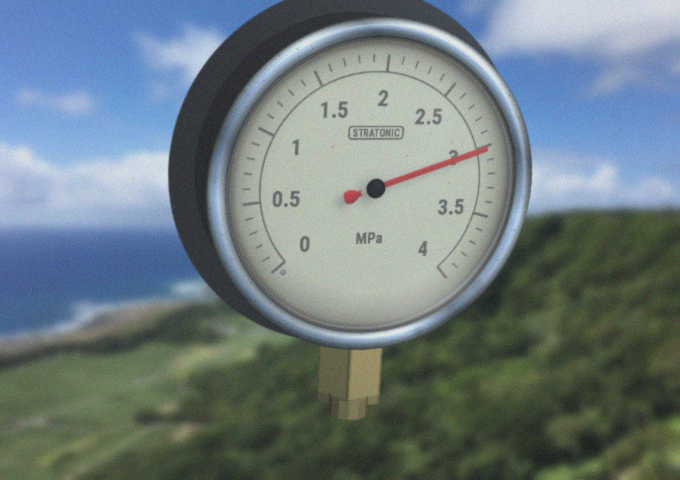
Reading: 3 MPa
